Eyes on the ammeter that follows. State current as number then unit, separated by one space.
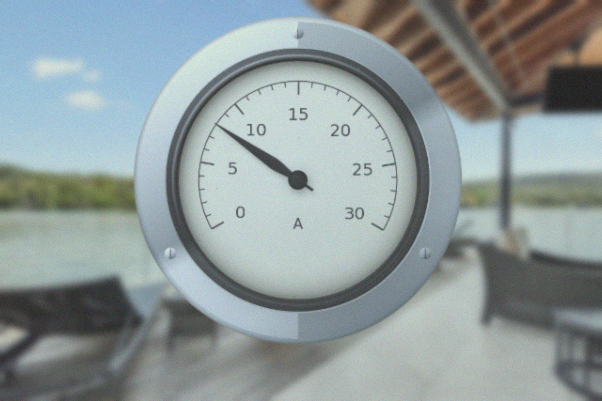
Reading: 8 A
